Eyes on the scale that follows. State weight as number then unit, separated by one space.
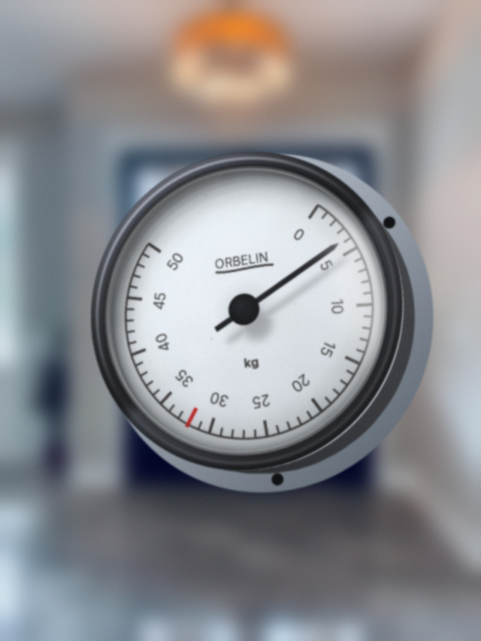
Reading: 4 kg
